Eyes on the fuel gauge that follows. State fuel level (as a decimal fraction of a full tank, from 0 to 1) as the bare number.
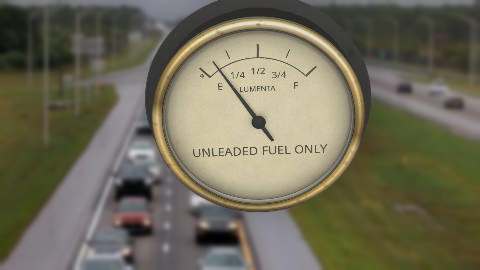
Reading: 0.125
